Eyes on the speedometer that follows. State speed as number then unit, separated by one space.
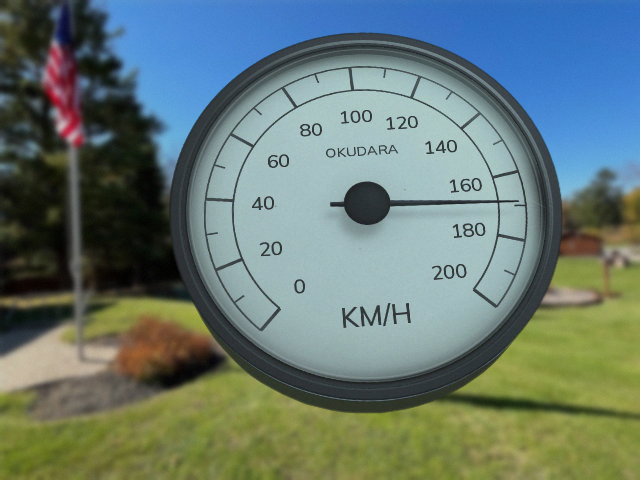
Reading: 170 km/h
